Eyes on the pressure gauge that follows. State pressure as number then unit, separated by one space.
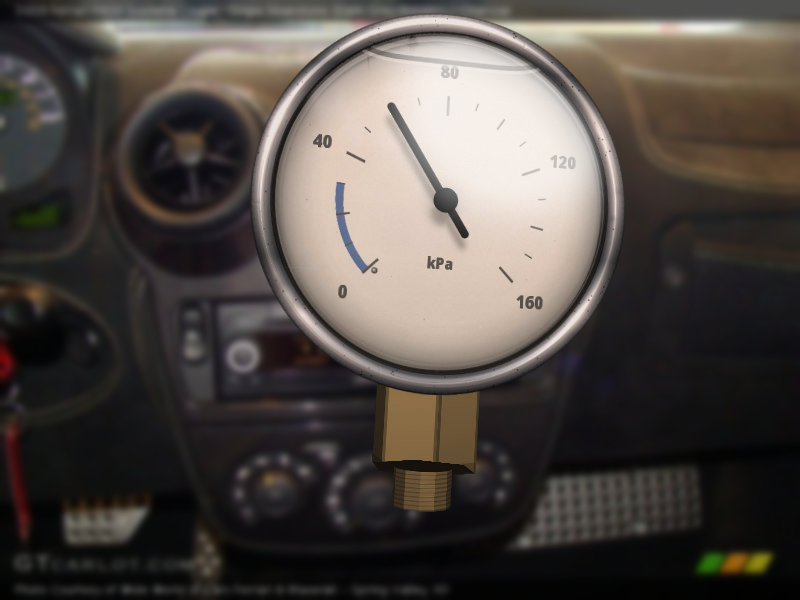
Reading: 60 kPa
